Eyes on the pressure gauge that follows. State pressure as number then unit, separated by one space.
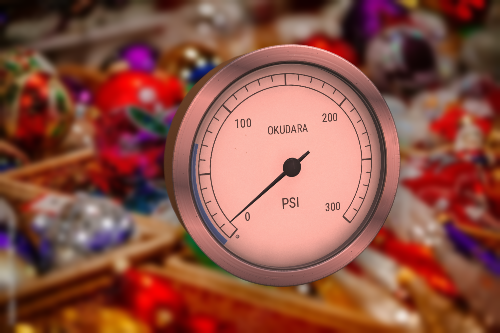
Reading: 10 psi
